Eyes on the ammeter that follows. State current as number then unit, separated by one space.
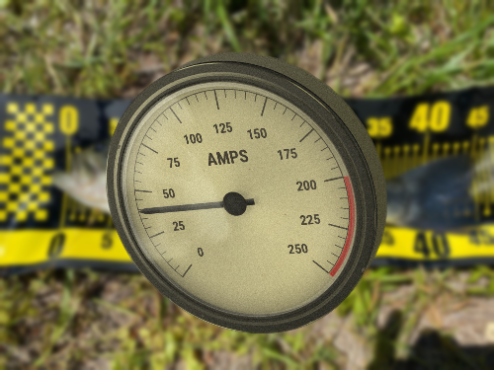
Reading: 40 A
